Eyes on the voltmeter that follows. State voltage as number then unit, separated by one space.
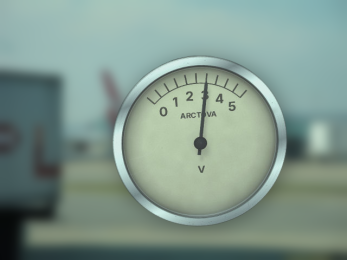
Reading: 3 V
